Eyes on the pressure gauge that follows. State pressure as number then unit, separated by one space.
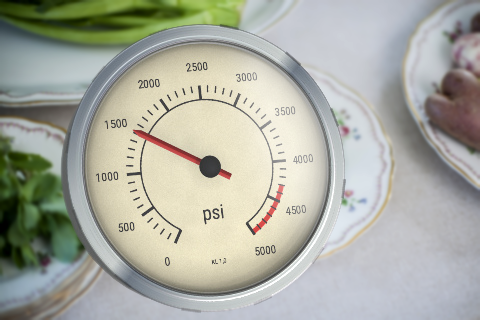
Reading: 1500 psi
